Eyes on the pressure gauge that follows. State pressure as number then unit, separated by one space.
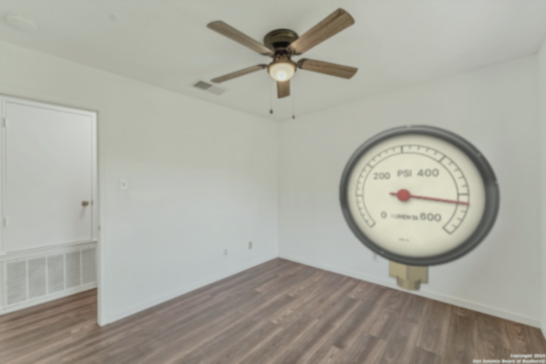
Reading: 520 psi
